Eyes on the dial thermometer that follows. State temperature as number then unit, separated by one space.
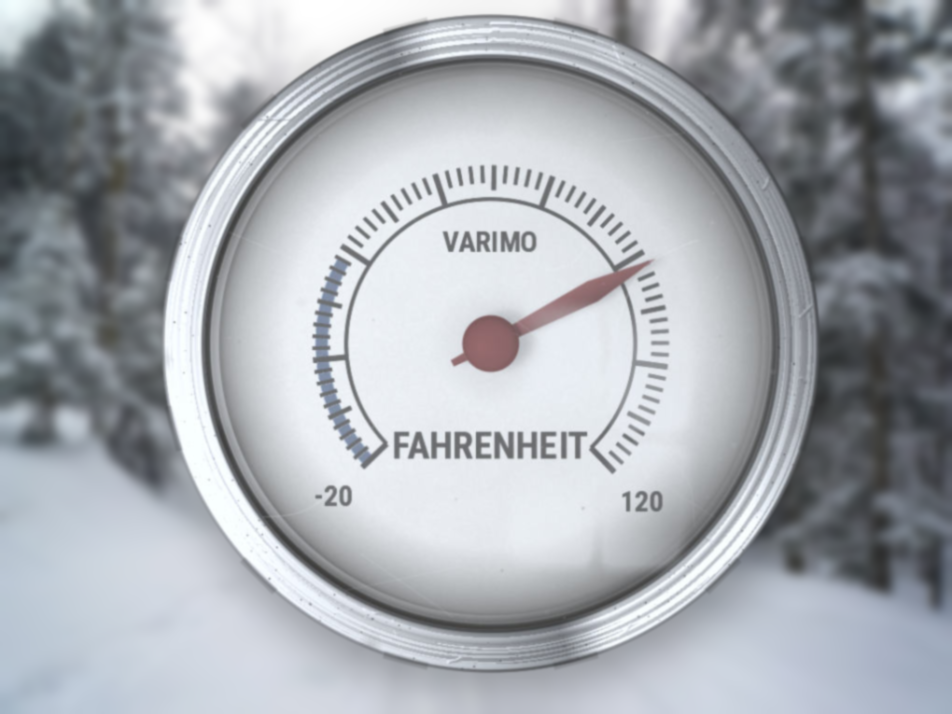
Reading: 82 °F
